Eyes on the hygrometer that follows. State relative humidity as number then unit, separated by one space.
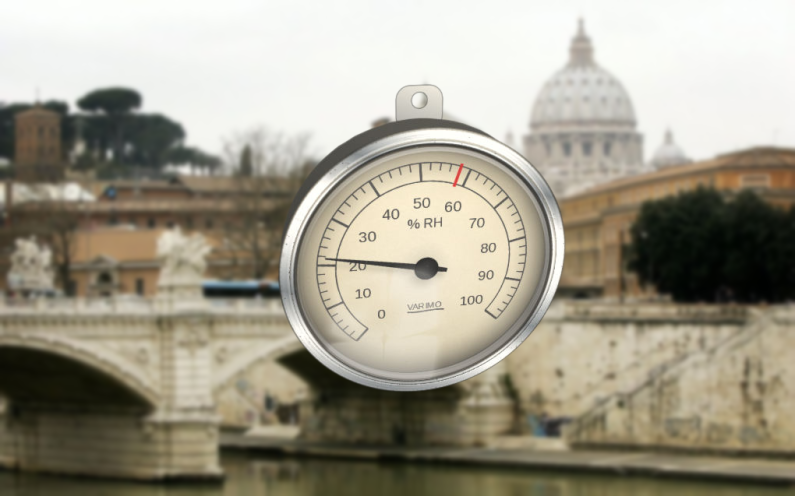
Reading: 22 %
